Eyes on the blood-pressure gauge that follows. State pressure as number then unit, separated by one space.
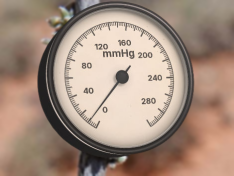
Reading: 10 mmHg
